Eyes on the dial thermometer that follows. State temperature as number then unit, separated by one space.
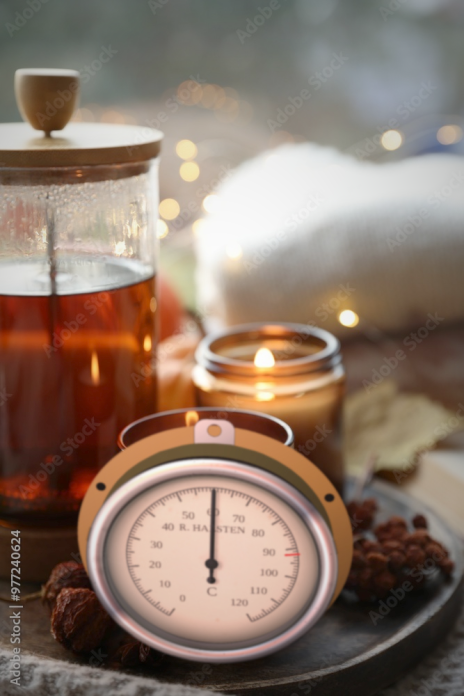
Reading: 60 °C
